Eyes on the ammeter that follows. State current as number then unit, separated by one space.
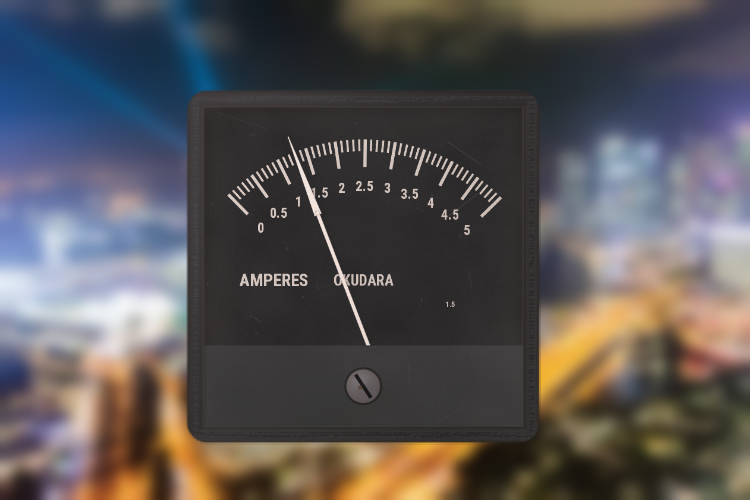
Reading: 1.3 A
